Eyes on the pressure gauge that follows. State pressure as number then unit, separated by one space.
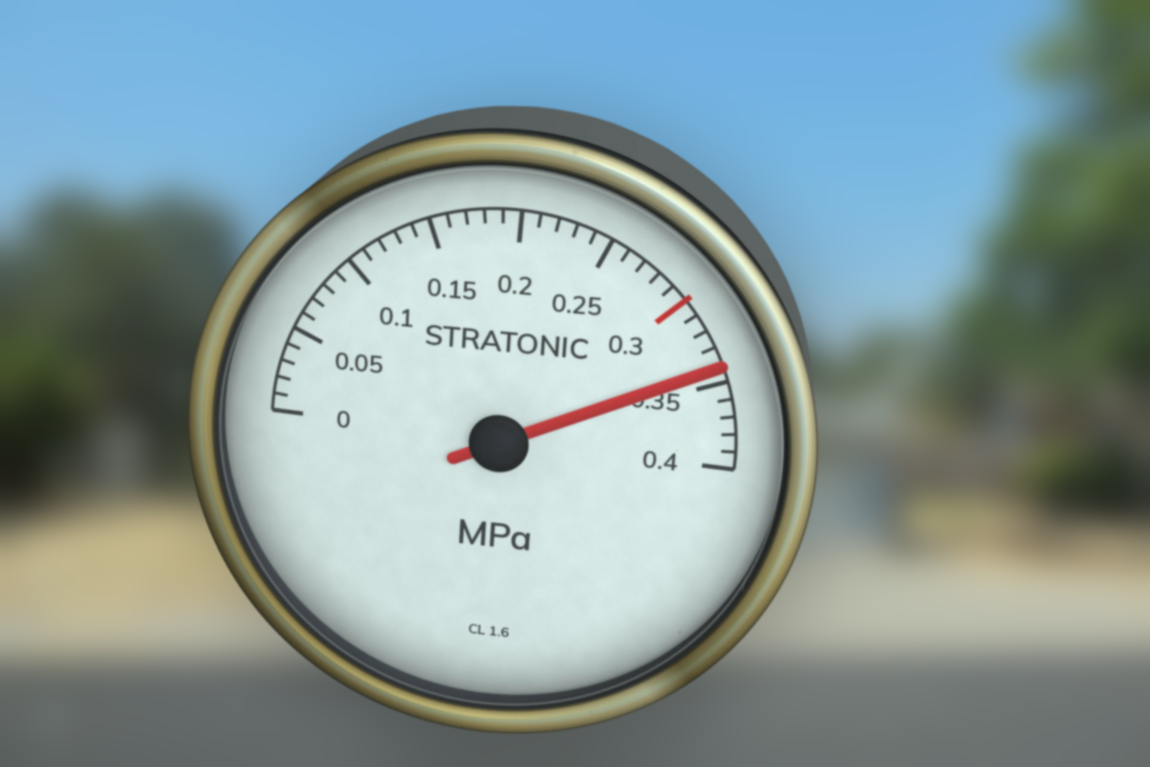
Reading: 0.34 MPa
